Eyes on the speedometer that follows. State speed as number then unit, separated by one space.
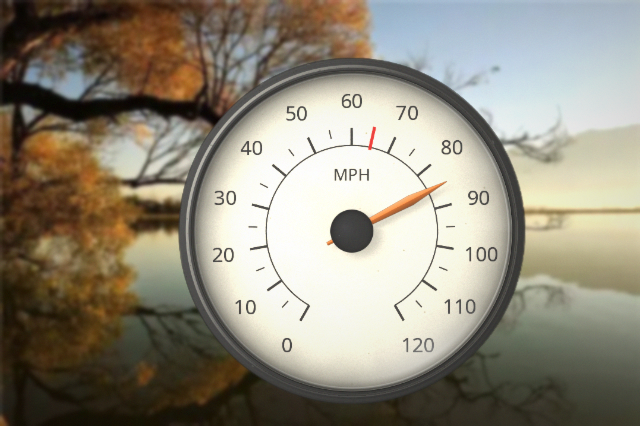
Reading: 85 mph
